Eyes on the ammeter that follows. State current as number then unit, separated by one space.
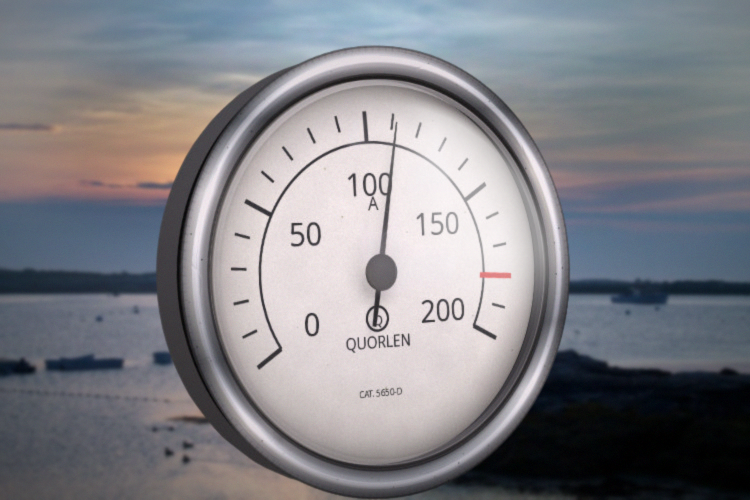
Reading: 110 A
